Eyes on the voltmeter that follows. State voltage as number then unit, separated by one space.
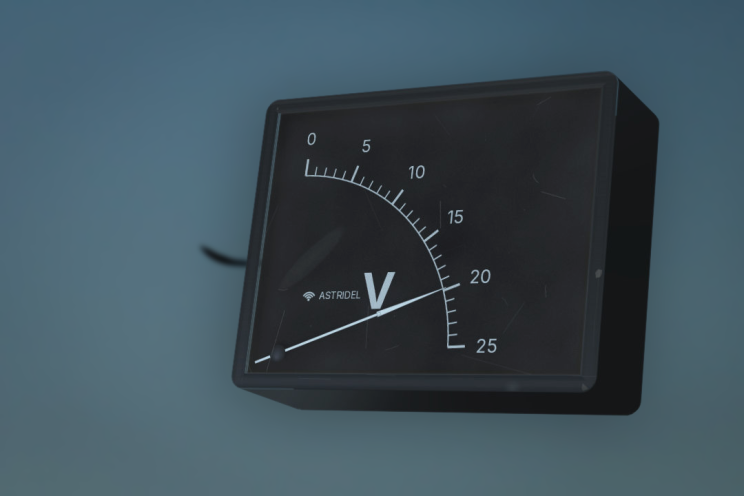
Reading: 20 V
